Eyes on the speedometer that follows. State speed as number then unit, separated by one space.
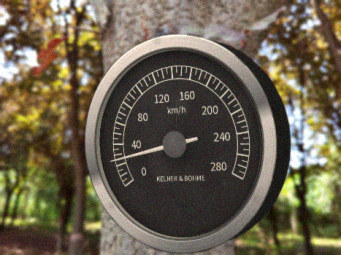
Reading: 25 km/h
